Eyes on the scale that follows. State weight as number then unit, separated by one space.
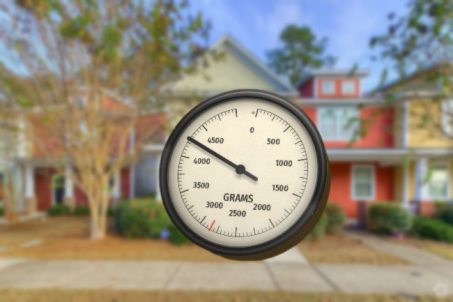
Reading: 4250 g
